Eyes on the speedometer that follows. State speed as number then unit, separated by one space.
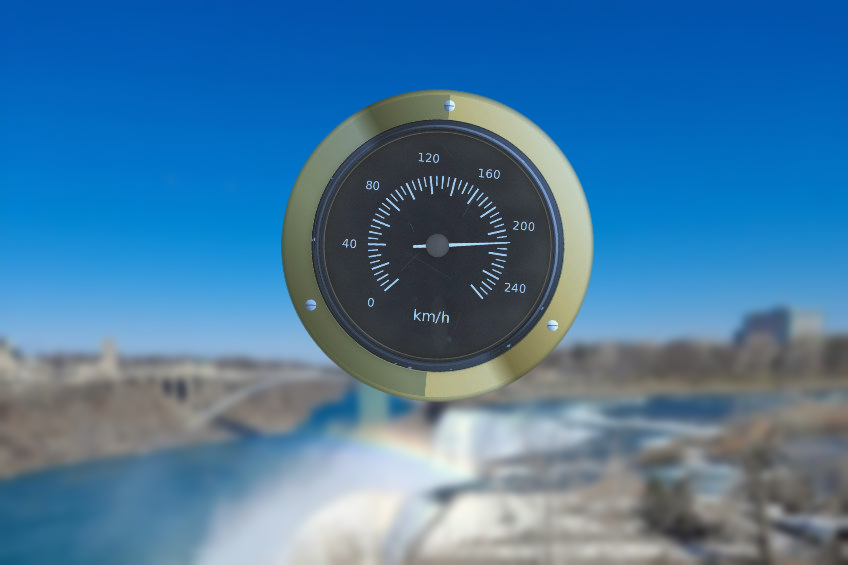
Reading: 210 km/h
